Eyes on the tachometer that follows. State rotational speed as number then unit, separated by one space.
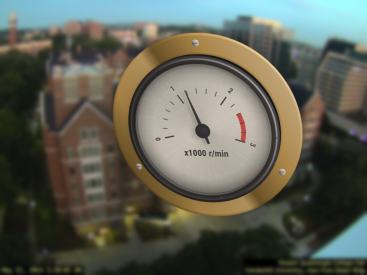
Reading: 1200 rpm
